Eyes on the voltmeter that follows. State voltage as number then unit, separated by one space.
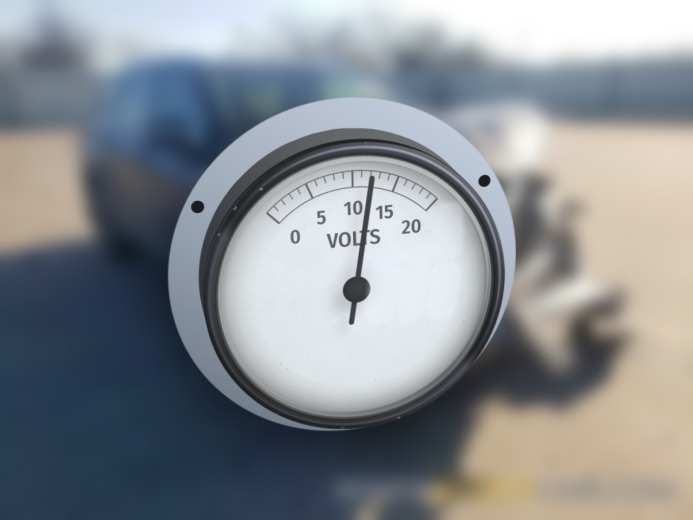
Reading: 12 V
